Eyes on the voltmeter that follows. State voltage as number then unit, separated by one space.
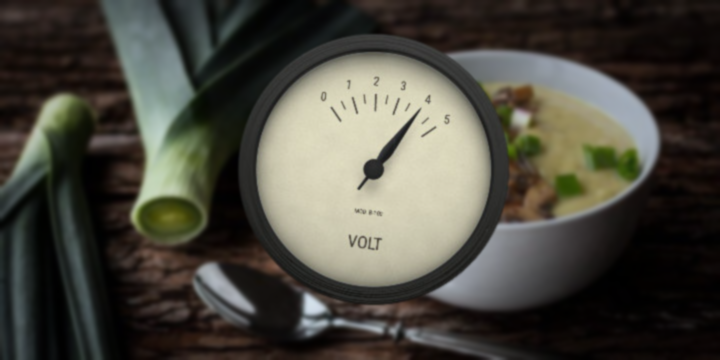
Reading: 4 V
